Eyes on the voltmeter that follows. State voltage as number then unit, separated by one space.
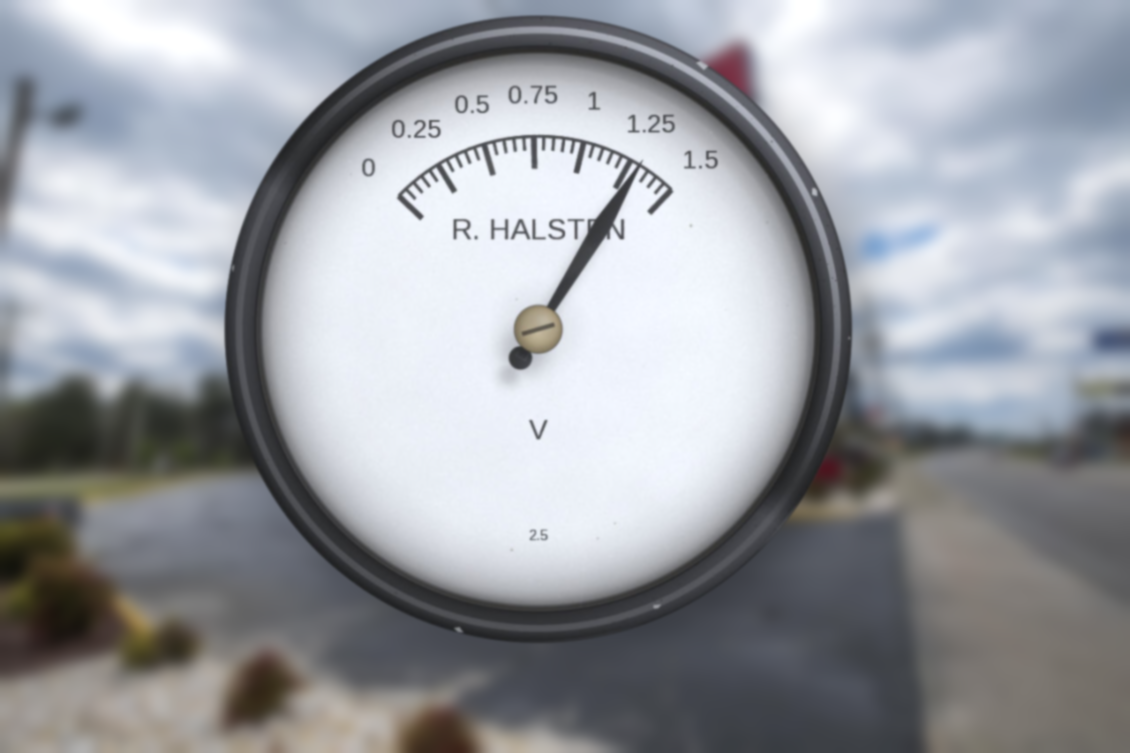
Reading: 1.3 V
